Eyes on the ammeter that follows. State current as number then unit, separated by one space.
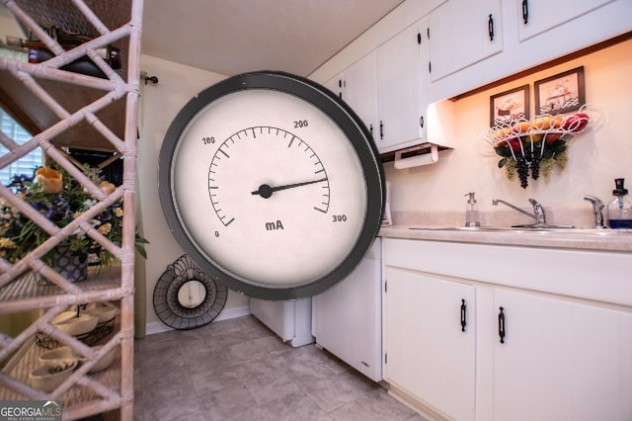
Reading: 260 mA
